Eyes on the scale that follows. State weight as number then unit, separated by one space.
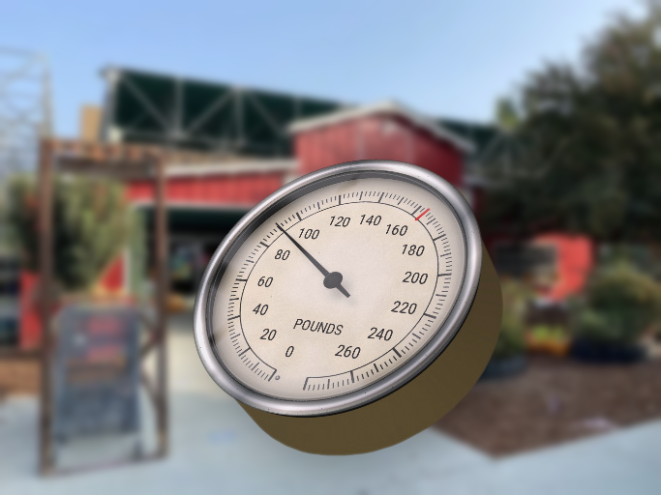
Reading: 90 lb
